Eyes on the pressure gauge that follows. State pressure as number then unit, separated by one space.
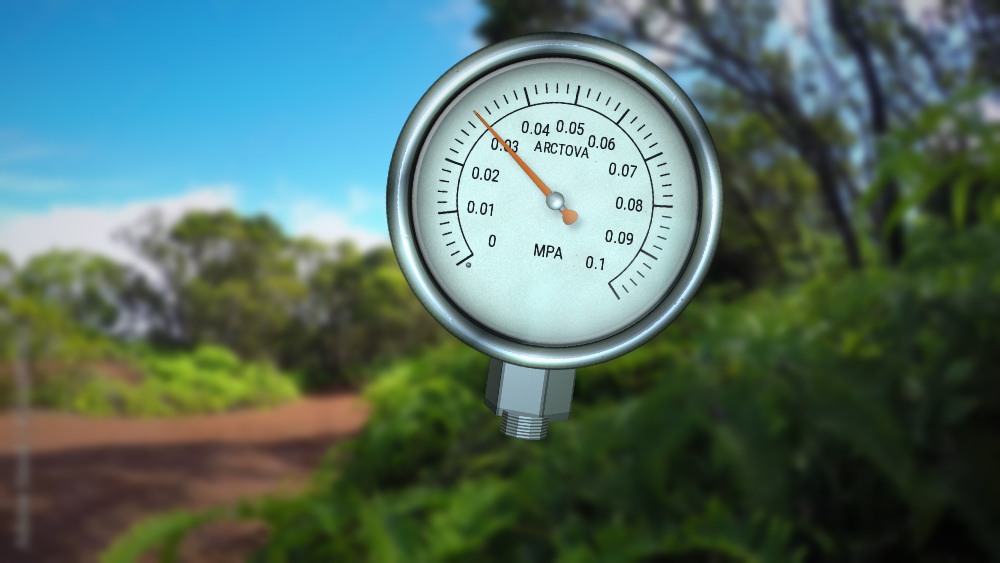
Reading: 0.03 MPa
